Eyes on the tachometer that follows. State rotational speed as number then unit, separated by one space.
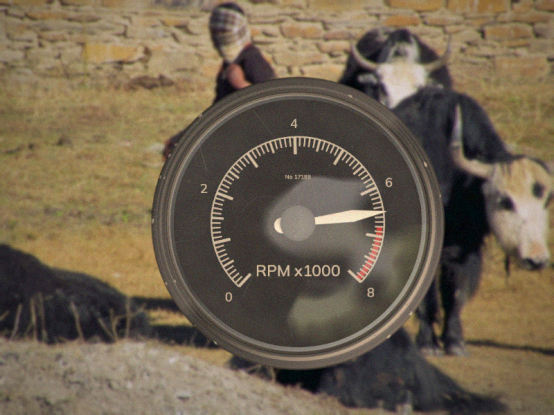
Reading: 6500 rpm
